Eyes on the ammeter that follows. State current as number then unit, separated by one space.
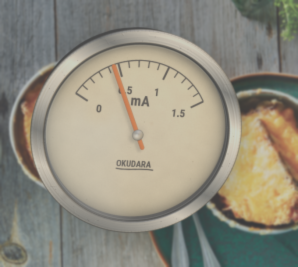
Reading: 0.45 mA
